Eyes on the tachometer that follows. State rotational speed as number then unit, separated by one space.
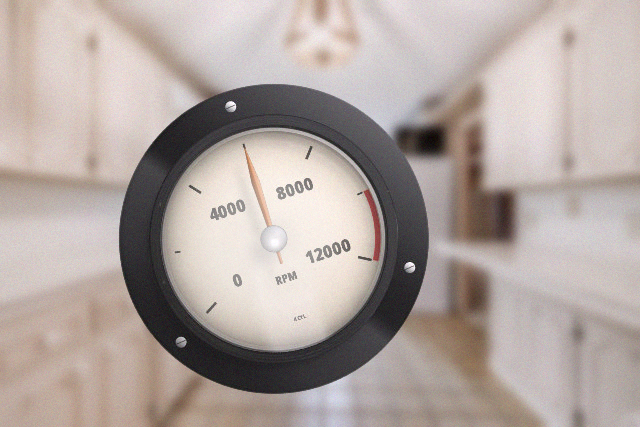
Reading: 6000 rpm
